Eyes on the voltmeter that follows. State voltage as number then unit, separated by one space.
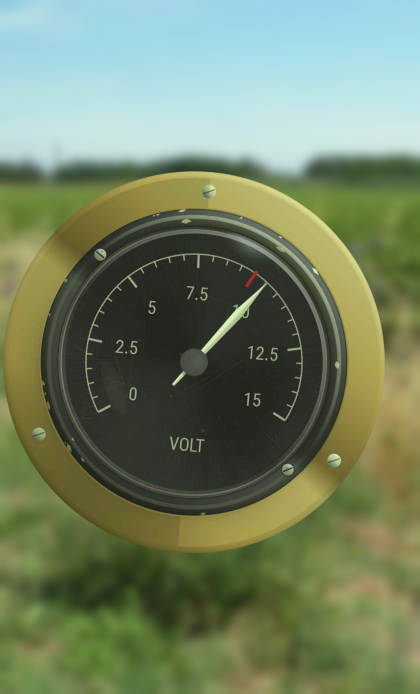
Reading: 10 V
